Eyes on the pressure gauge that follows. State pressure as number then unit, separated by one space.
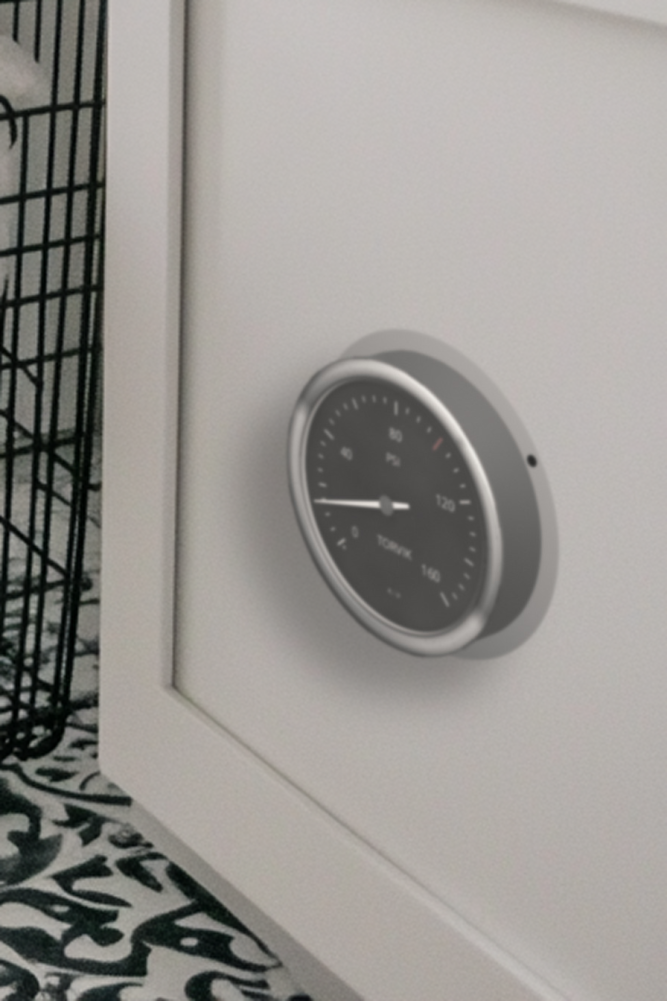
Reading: 15 psi
